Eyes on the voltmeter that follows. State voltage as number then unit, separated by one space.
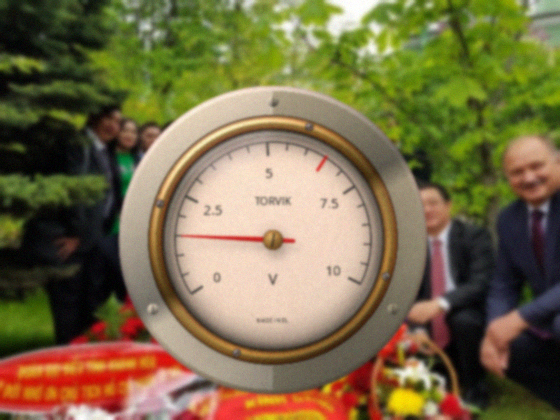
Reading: 1.5 V
